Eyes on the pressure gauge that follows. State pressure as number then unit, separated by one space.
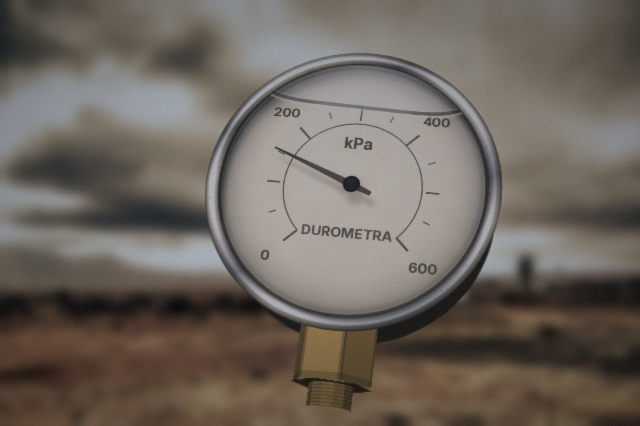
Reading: 150 kPa
